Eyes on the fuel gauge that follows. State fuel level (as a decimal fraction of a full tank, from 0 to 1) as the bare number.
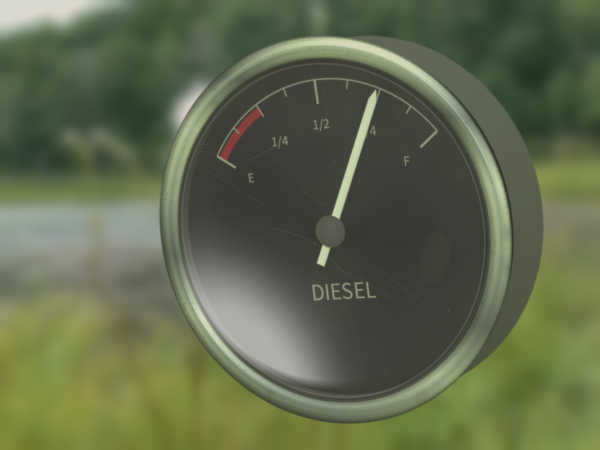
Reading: 0.75
